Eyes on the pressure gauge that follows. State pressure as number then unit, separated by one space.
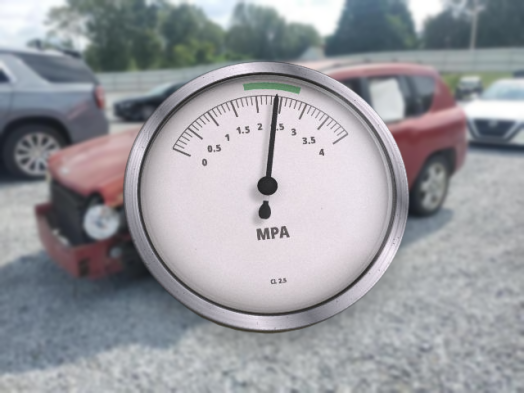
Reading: 2.4 MPa
